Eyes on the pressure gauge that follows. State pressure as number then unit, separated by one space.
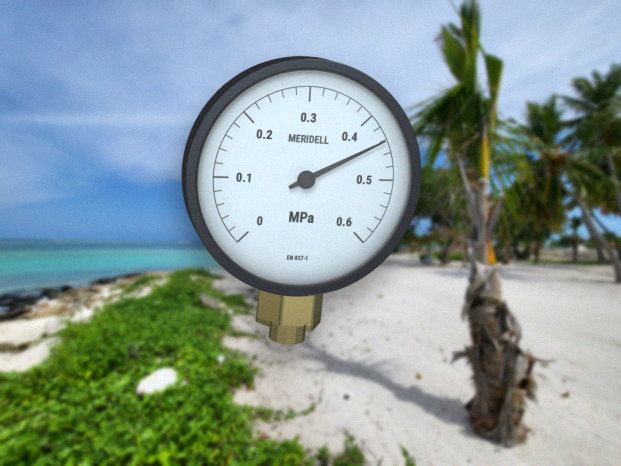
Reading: 0.44 MPa
